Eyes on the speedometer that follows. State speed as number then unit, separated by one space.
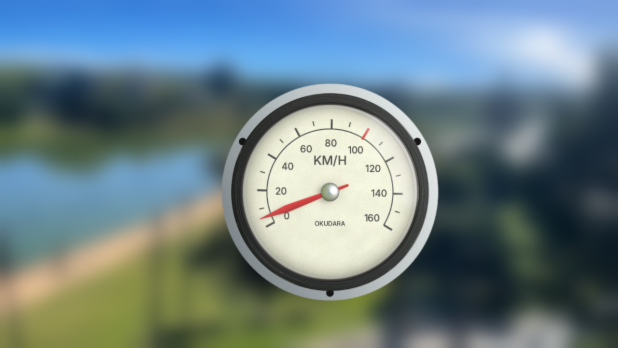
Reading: 5 km/h
